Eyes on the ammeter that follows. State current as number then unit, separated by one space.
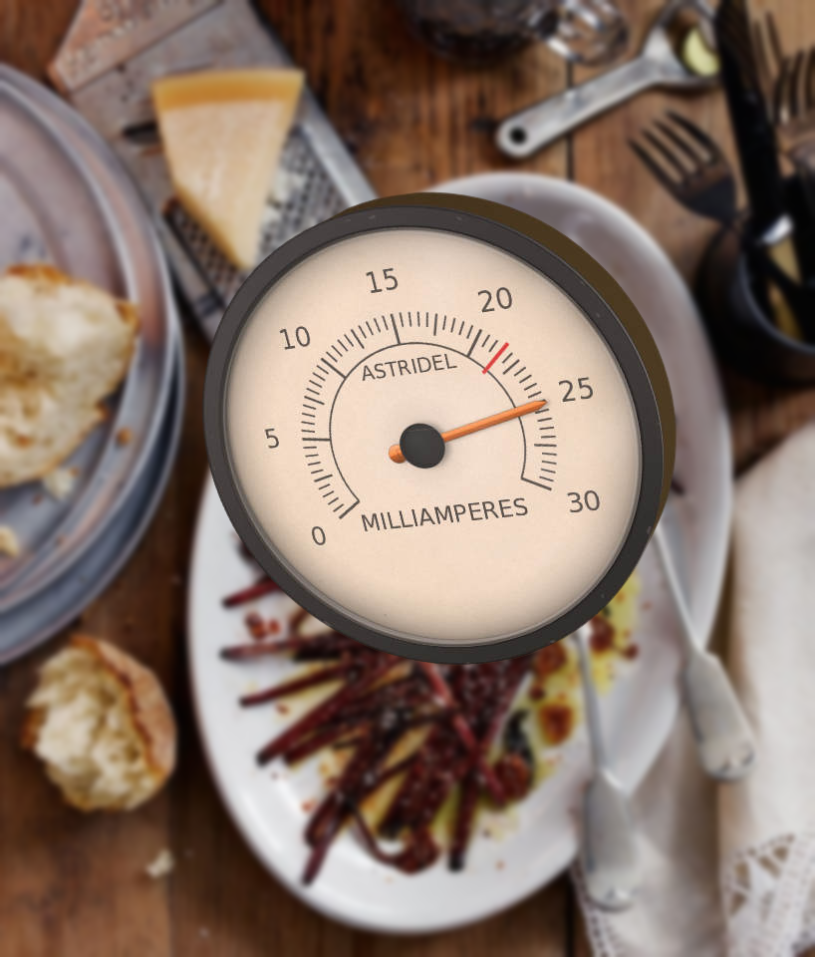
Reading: 25 mA
